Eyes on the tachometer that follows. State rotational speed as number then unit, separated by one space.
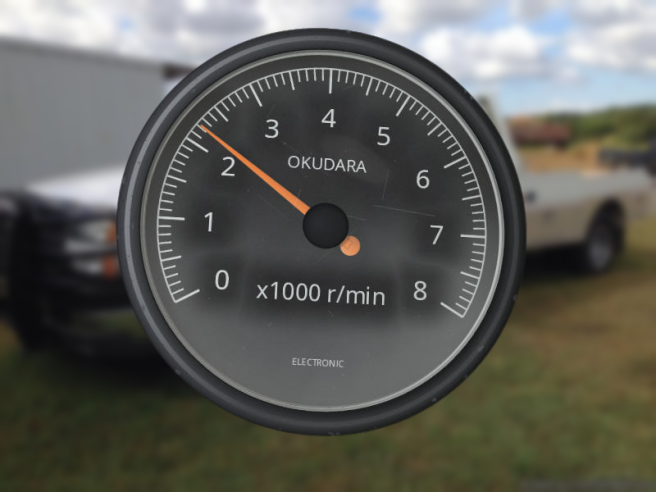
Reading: 2200 rpm
